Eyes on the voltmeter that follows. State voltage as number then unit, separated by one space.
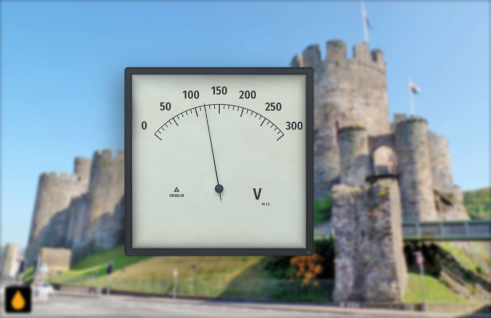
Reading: 120 V
